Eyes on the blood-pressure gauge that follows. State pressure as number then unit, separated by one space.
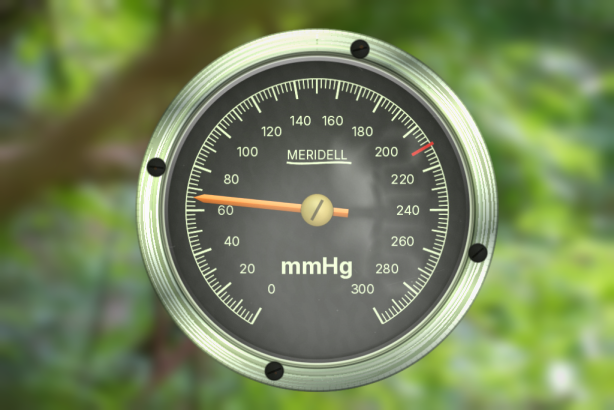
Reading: 66 mmHg
